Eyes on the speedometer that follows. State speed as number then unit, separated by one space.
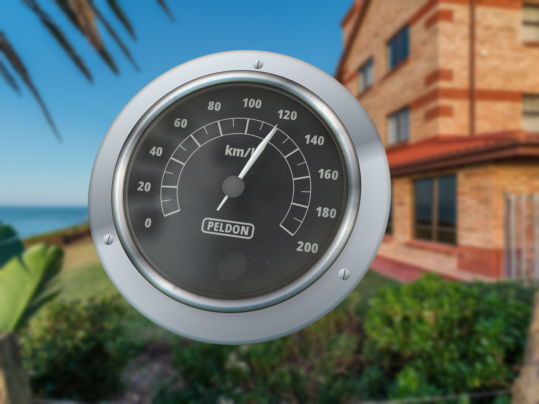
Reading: 120 km/h
